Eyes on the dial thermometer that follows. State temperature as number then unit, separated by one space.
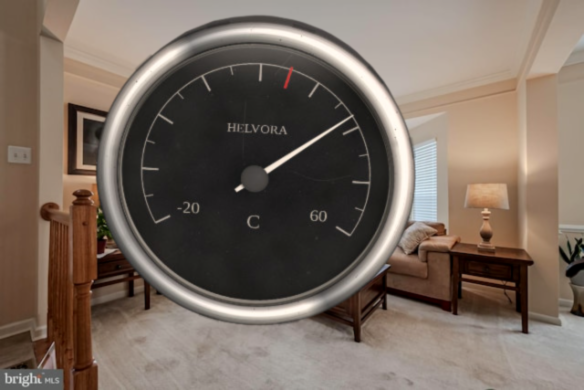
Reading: 37.5 °C
